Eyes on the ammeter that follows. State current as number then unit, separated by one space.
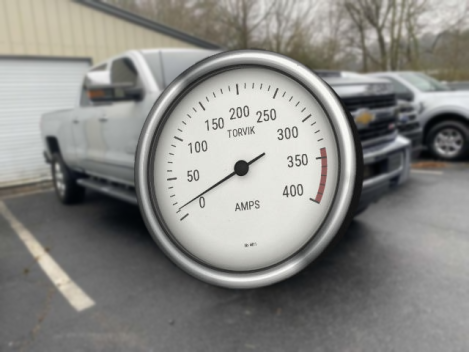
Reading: 10 A
